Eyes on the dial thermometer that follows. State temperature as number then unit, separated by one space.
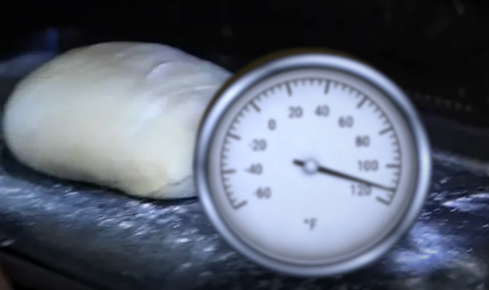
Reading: 112 °F
